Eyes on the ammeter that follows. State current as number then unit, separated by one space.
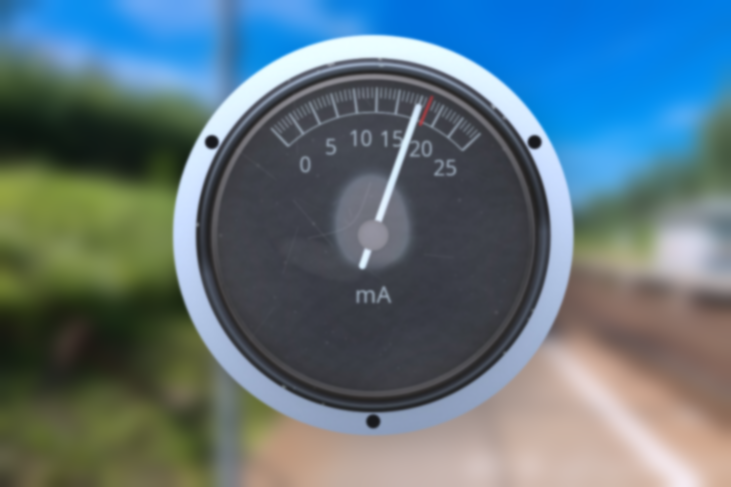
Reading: 17.5 mA
